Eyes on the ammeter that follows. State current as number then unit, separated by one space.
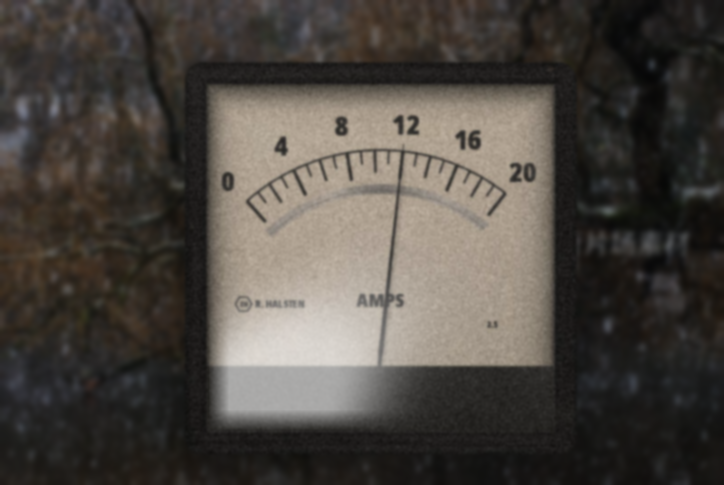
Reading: 12 A
